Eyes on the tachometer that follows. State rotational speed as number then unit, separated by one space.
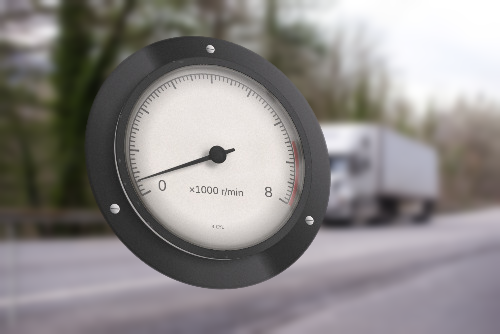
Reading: 300 rpm
